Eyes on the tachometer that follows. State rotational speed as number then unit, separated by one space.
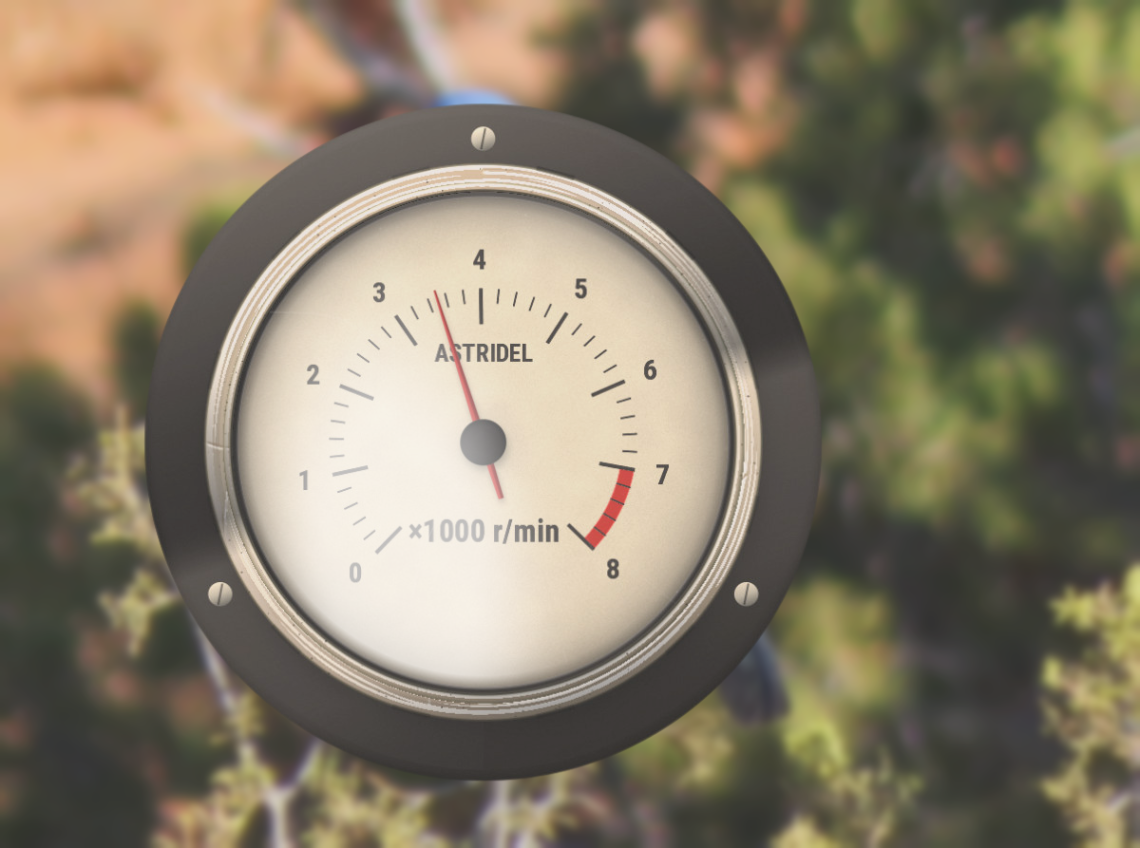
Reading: 3500 rpm
